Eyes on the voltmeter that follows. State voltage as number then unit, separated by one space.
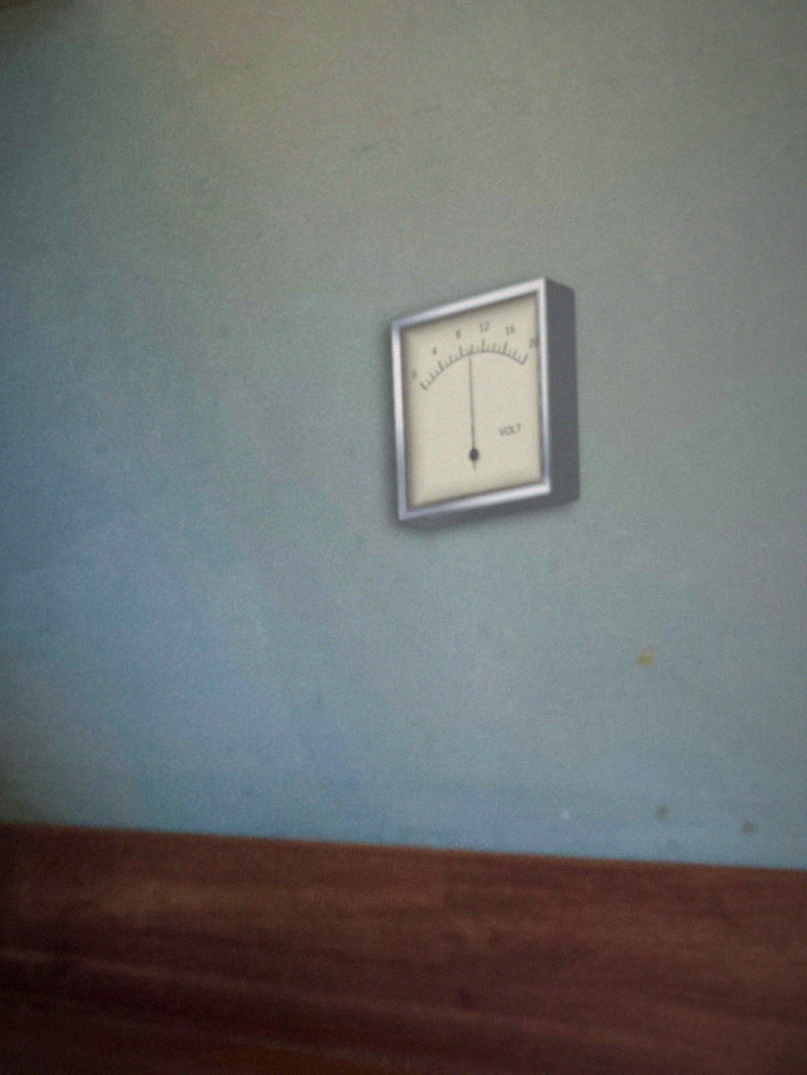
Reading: 10 V
